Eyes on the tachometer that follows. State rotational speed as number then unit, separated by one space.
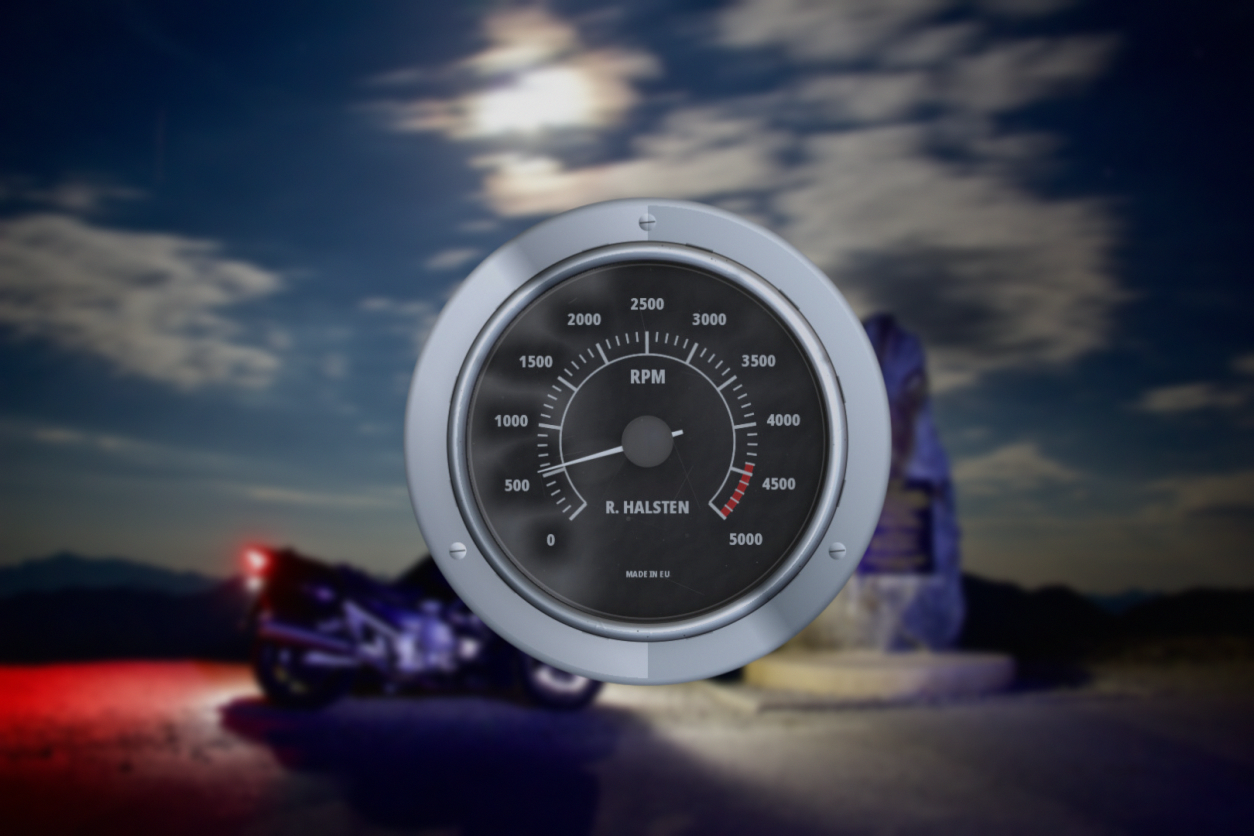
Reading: 550 rpm
